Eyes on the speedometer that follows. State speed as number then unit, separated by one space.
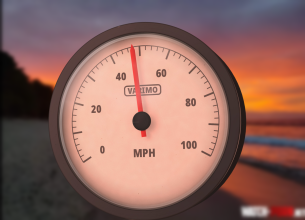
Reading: 48 mph
